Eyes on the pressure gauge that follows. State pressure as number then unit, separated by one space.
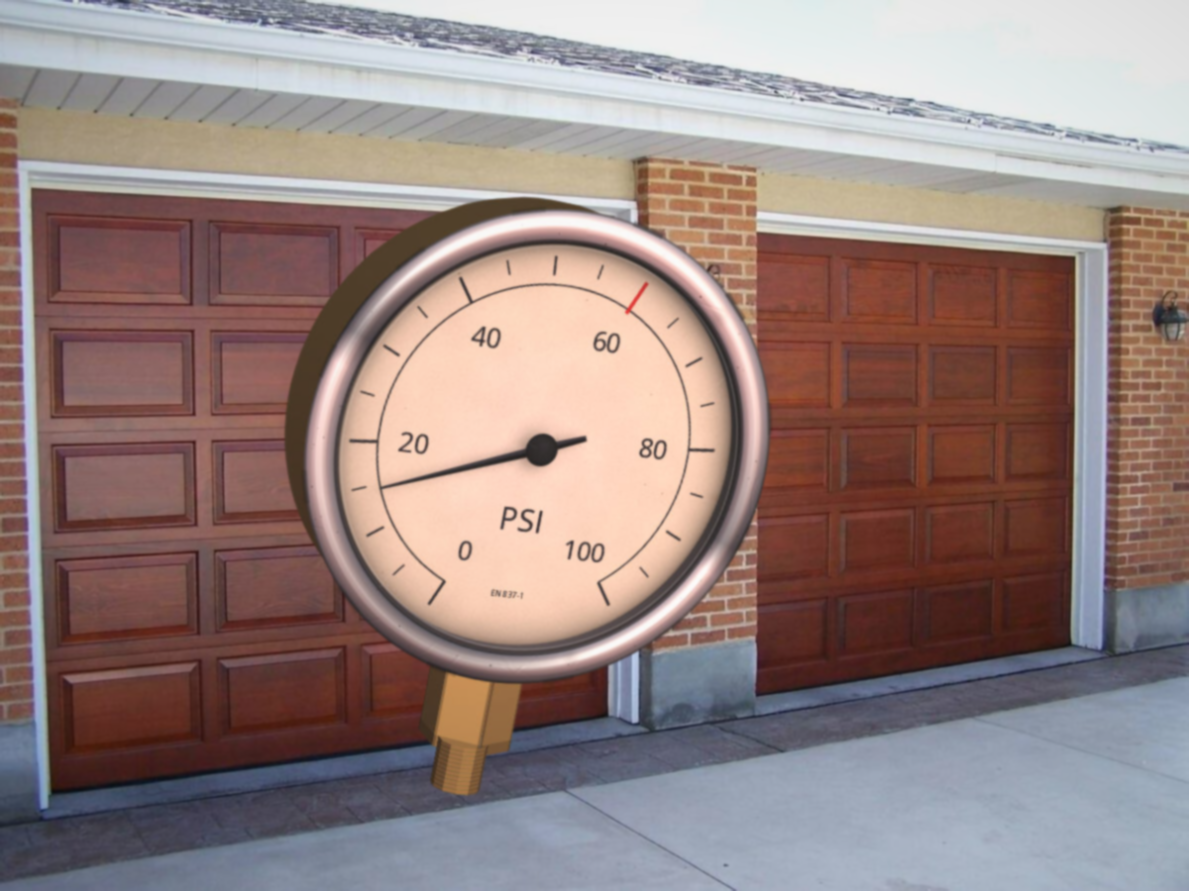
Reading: 15 psi
